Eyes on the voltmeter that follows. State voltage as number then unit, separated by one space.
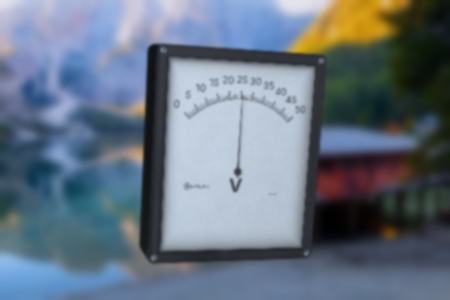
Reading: 25 V
